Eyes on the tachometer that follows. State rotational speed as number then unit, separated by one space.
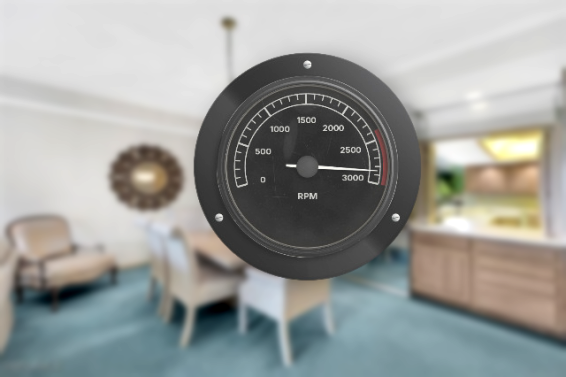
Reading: 2850 rpm
